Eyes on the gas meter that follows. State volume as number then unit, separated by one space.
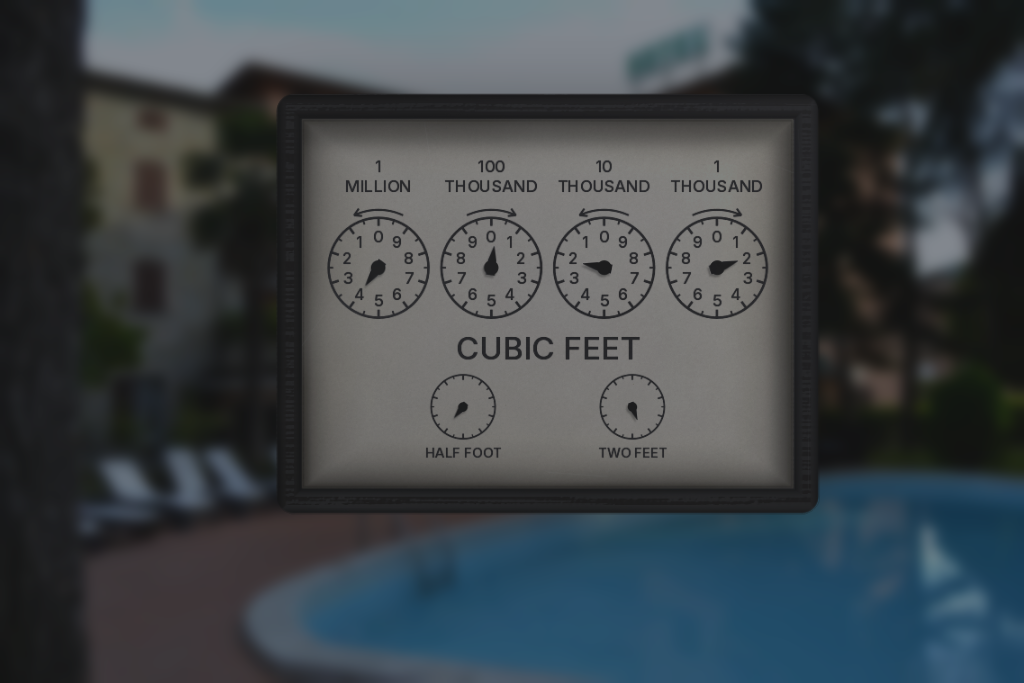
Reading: 402200 ft³
